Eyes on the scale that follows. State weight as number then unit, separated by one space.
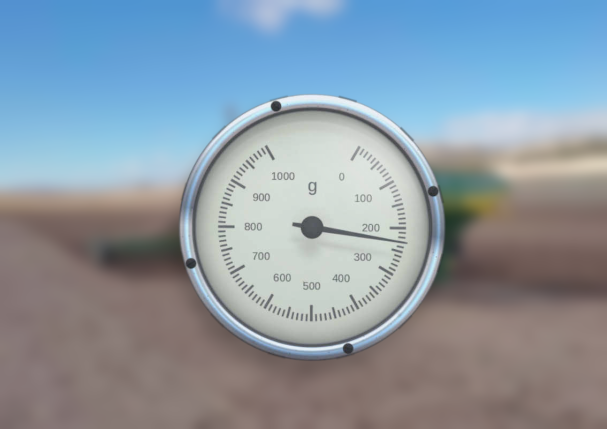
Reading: 230 g
